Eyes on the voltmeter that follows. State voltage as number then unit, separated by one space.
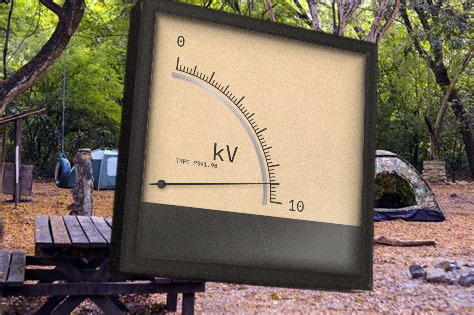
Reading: 9 kV
